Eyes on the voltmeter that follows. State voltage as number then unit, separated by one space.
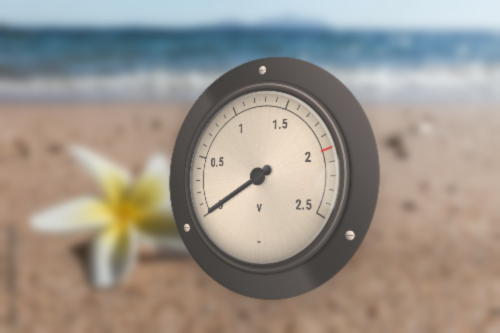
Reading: 0 V
